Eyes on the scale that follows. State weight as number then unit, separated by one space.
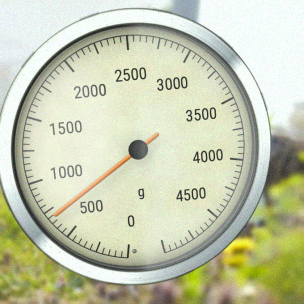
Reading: 700 g
